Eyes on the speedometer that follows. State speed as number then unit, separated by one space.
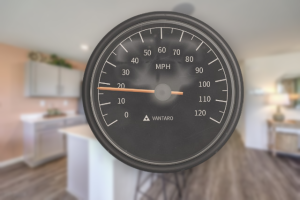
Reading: 17.5 mph
